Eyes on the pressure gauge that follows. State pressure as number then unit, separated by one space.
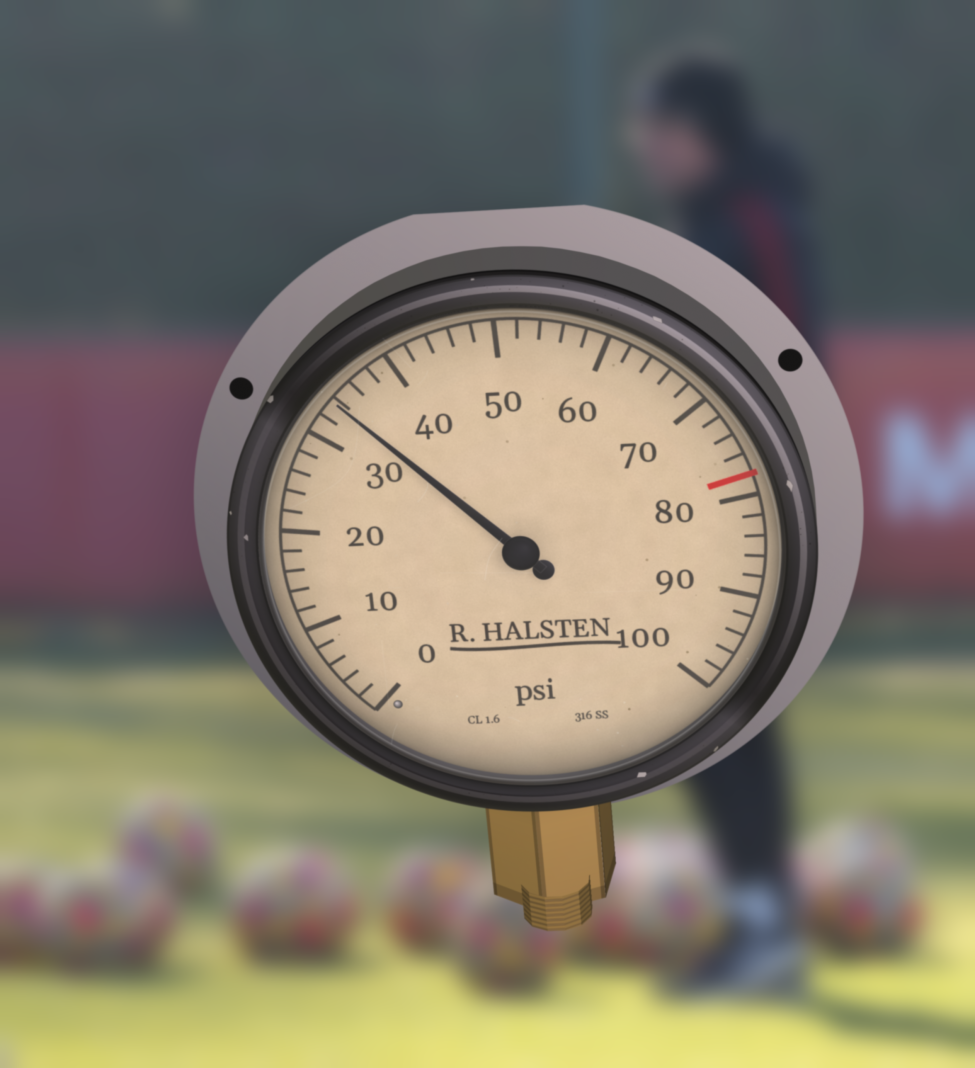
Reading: 34 psi
